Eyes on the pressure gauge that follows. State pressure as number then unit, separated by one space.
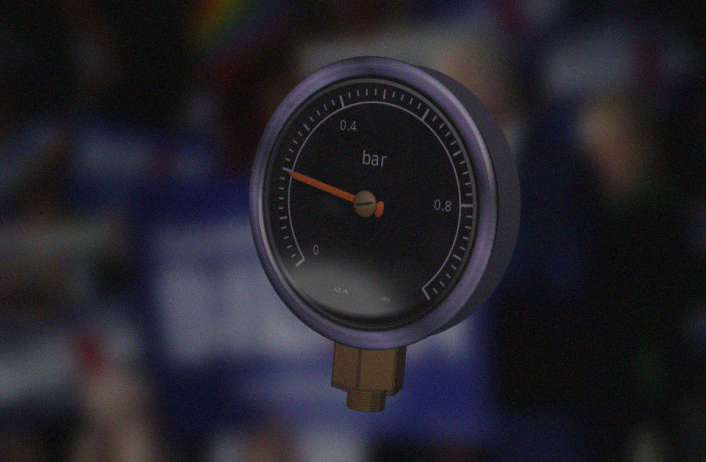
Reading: 0.2 bar
